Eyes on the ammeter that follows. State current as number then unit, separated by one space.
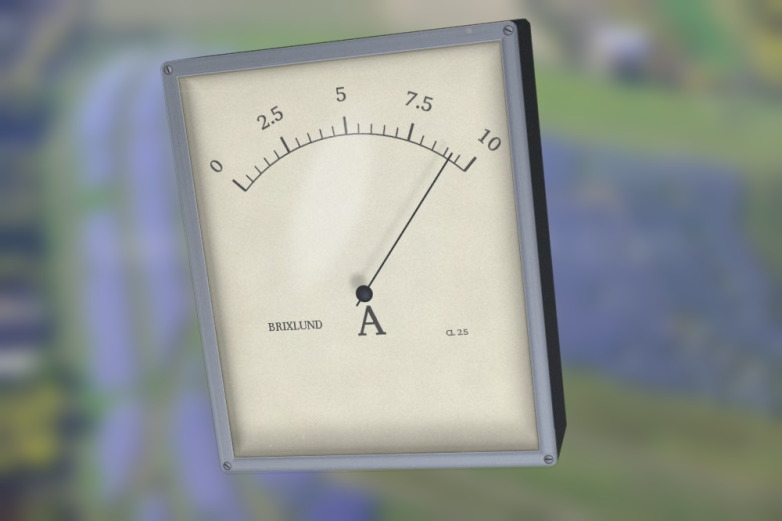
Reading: 9.25 A
